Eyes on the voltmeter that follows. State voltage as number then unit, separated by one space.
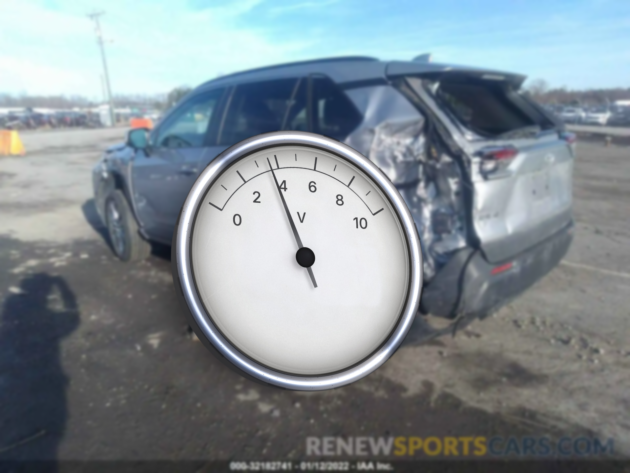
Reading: 3.5 V
